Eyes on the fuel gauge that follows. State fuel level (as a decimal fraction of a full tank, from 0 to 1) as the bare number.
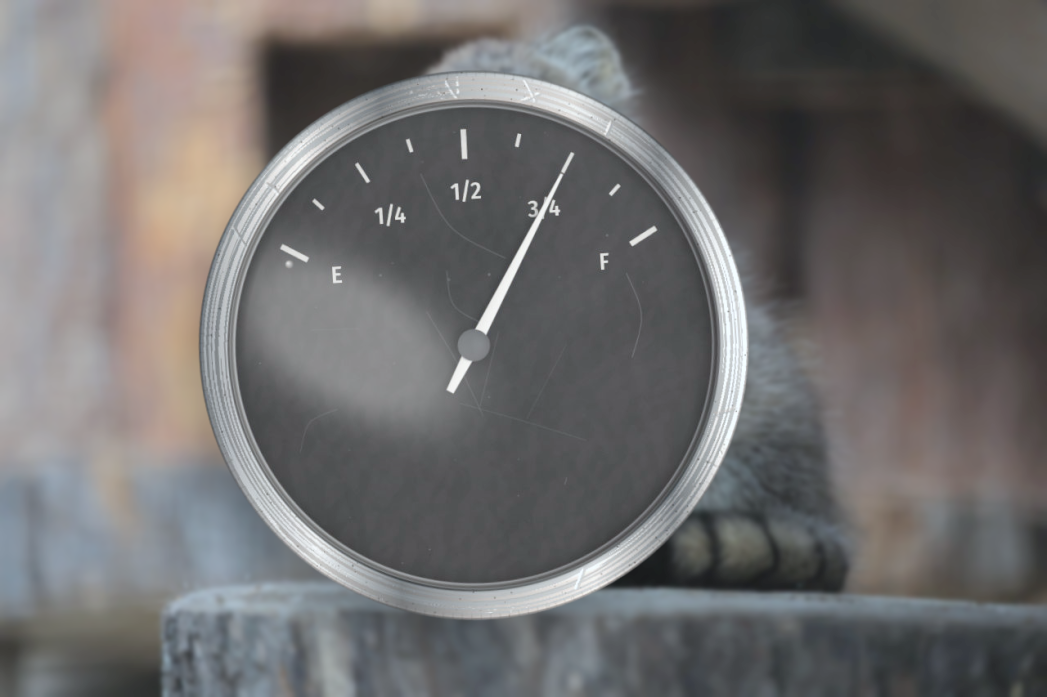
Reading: 0.75
